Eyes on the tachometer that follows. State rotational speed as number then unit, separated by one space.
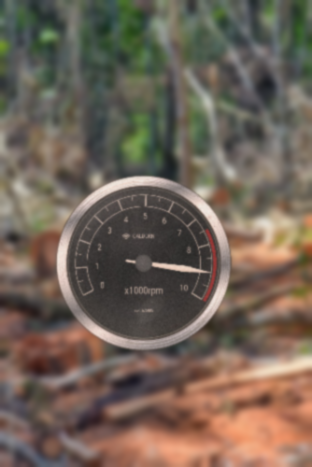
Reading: 9000 rpm
